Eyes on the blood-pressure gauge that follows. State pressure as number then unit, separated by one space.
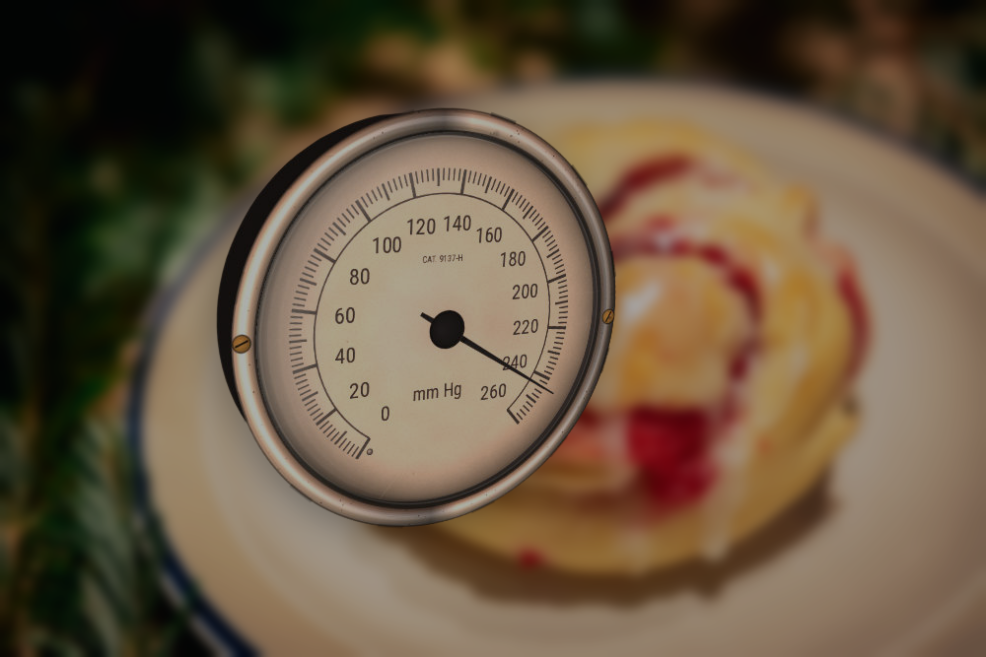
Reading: 244 mmHg
